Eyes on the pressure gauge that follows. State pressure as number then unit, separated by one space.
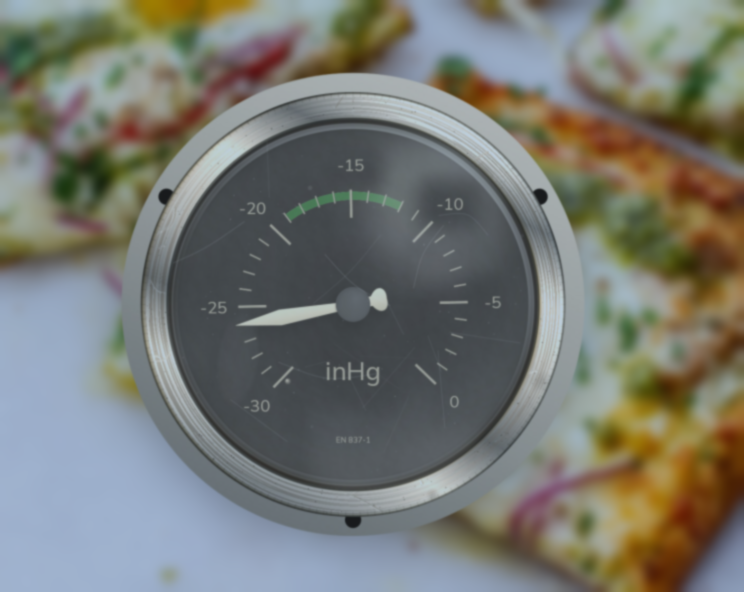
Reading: -26 inHg
